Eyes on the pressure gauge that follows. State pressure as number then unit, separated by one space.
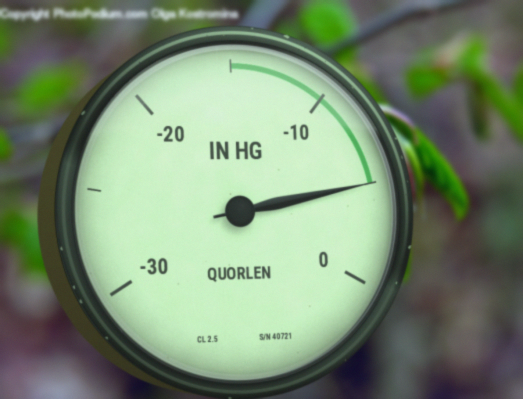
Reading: -5 inHg
